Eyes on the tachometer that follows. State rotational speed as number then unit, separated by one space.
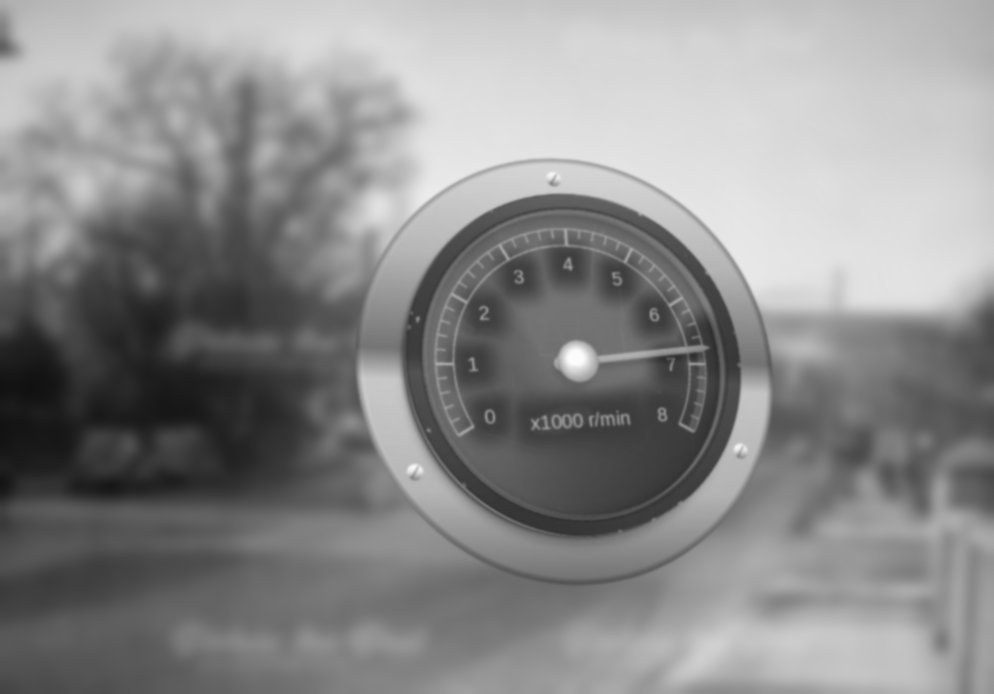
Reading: 6800 rpm
